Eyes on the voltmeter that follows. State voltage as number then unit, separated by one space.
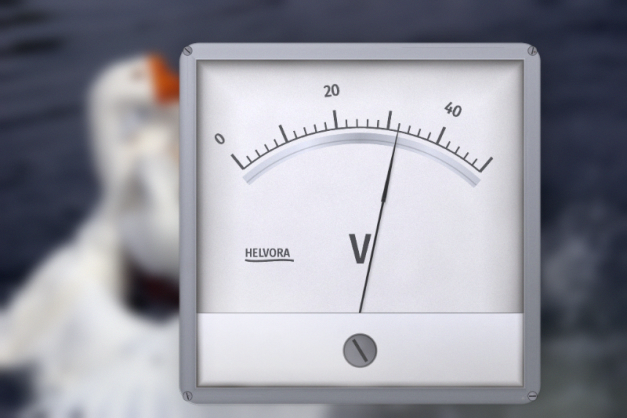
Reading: 32 V
